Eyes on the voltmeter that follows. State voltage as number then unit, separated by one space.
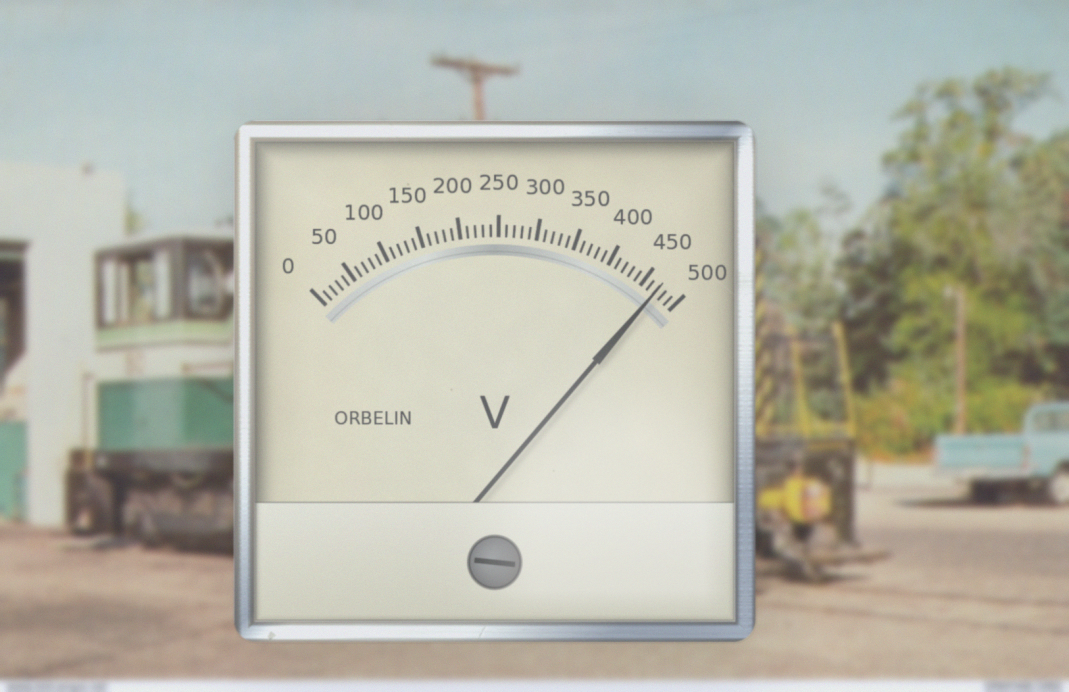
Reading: 470 V
